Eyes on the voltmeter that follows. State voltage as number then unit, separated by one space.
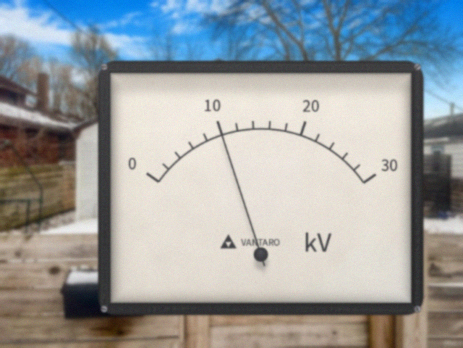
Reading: 10 kV
